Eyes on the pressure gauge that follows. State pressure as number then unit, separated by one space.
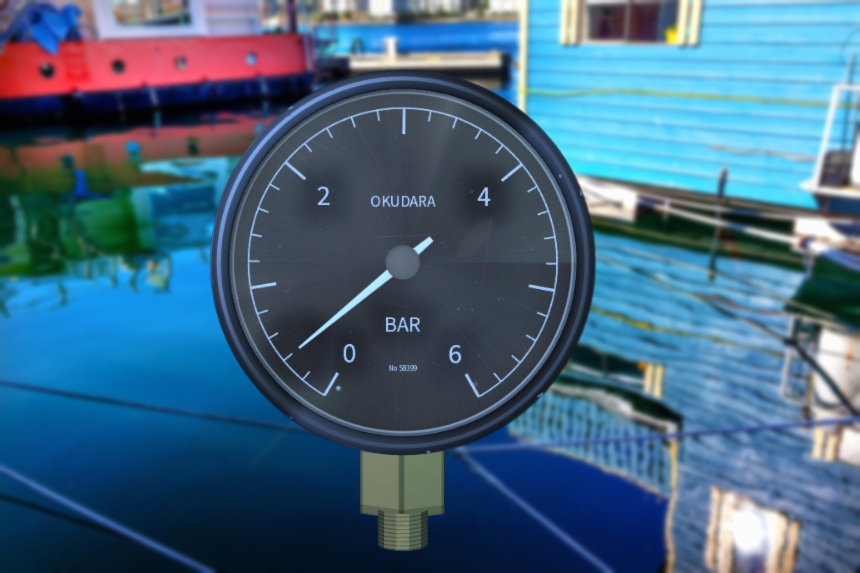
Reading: 0.4 bar
